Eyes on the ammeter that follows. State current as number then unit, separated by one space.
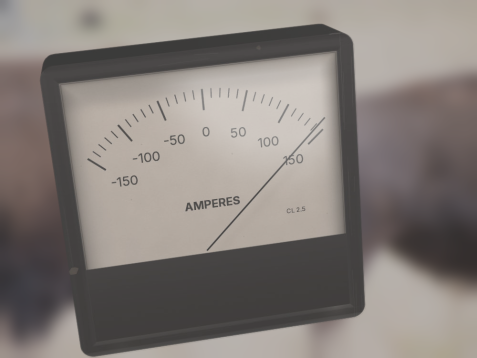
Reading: 140 A
